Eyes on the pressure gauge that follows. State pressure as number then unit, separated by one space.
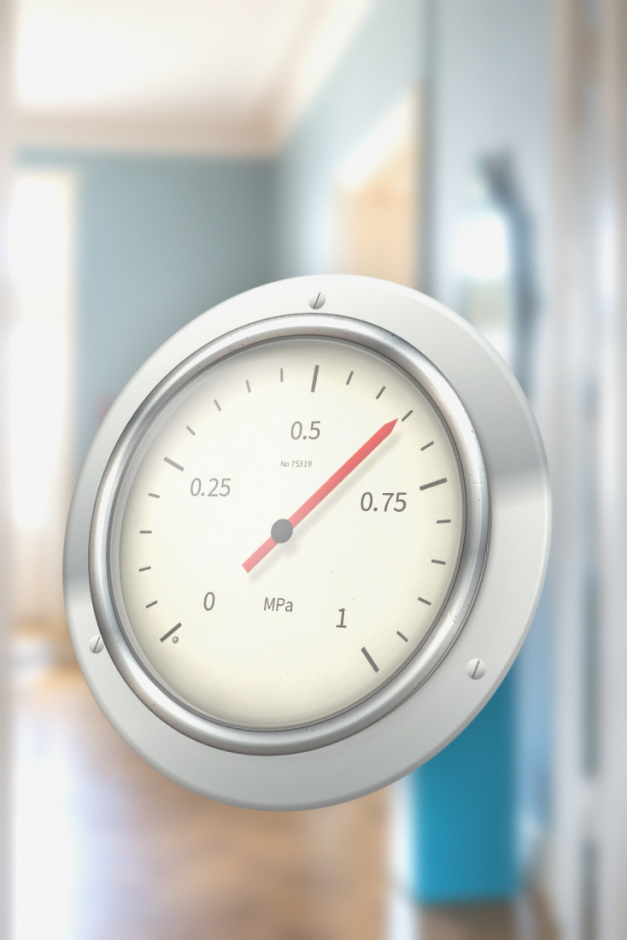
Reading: 0.65 MPa
